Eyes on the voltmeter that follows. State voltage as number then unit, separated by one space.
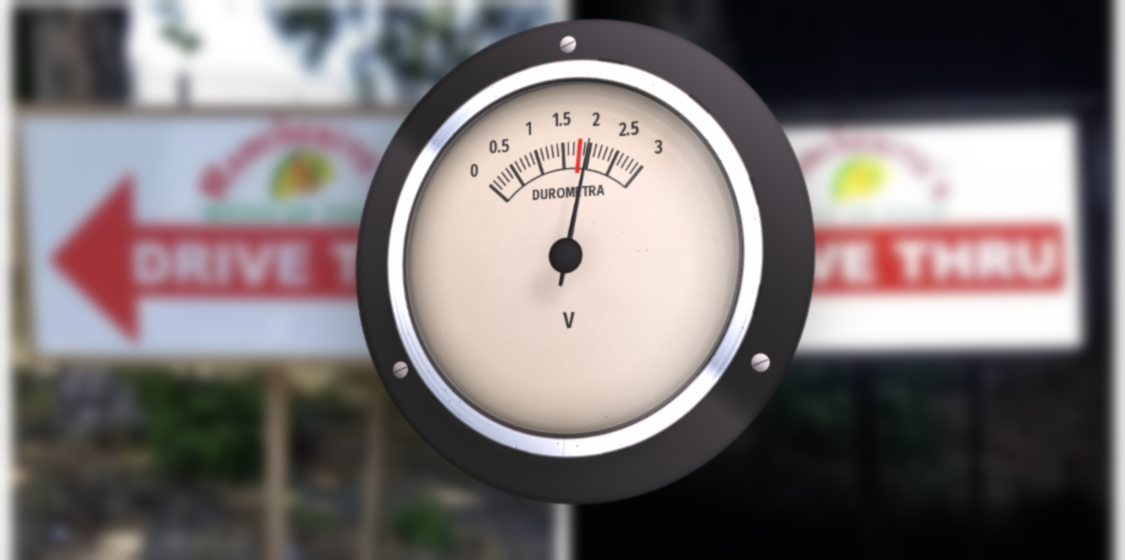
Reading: 2 V
